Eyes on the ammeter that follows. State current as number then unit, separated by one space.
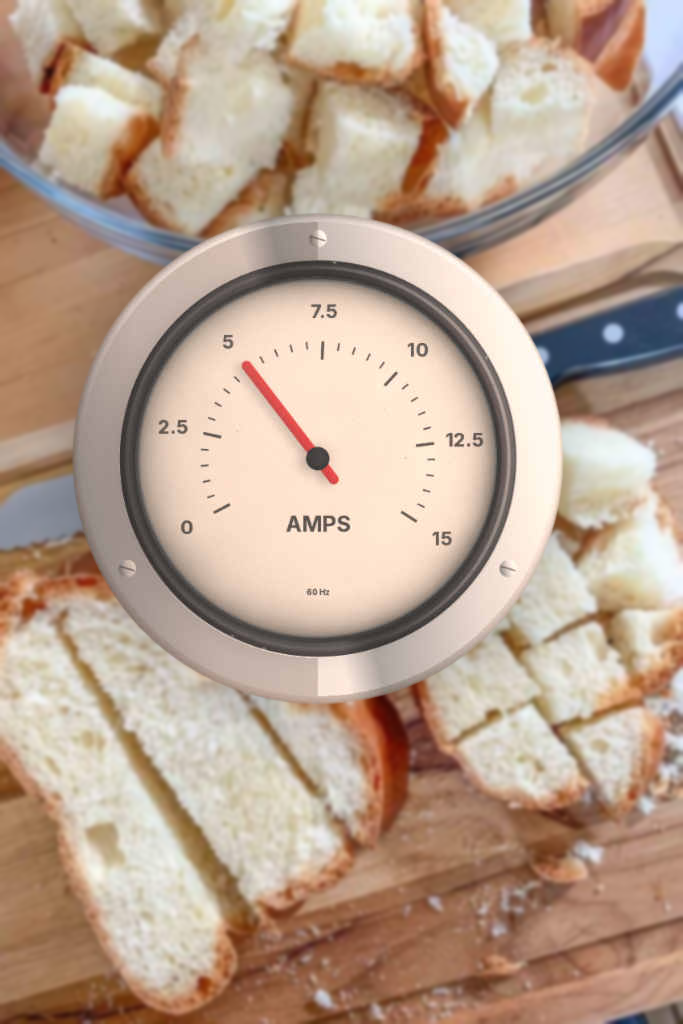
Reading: 5 A
